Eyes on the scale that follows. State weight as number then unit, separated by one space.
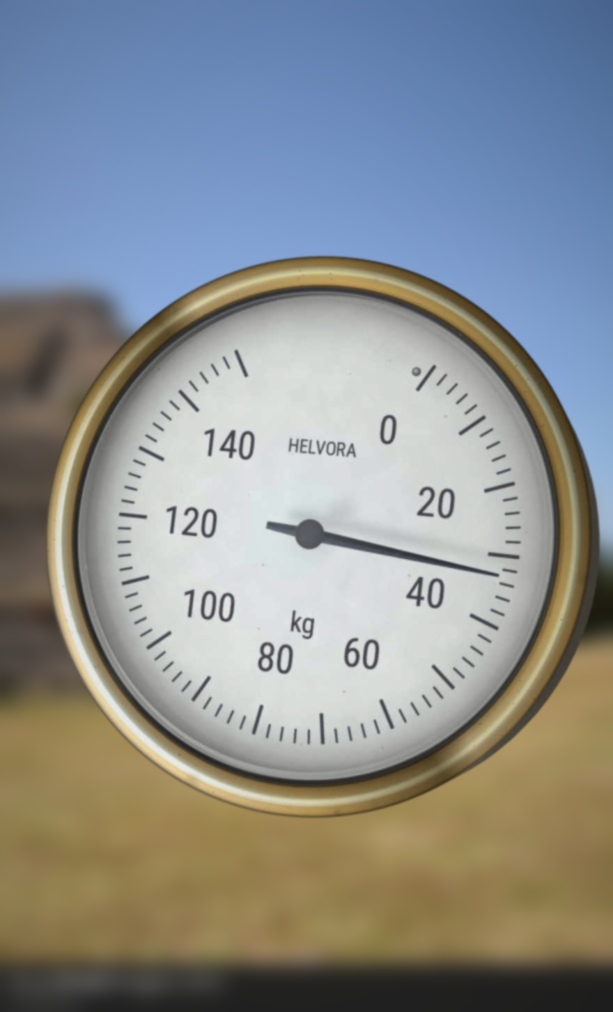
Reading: 33 kg
